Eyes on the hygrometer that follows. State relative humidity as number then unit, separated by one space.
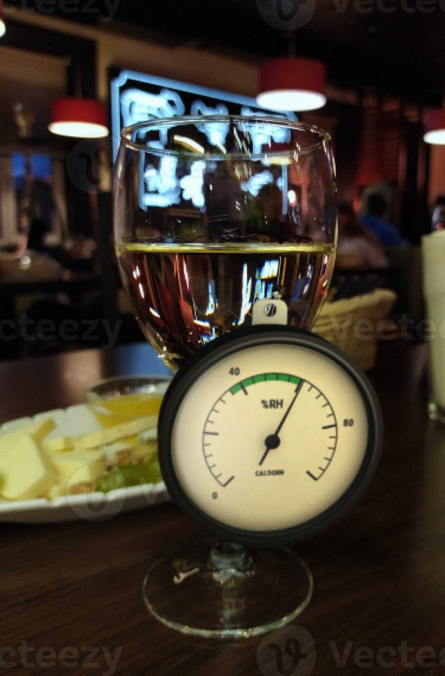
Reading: 60 %
